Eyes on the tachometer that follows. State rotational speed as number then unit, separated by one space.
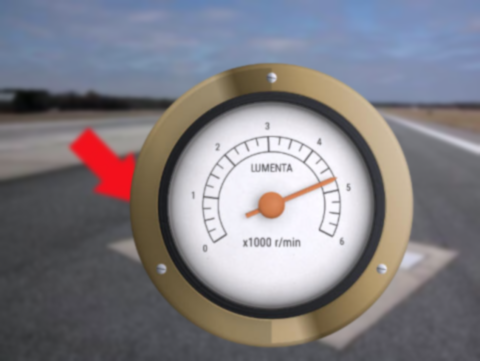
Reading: 4750 rpm
